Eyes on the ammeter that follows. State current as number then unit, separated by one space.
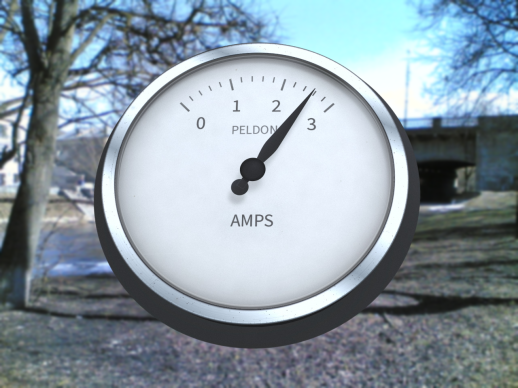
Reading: 2.6 A
